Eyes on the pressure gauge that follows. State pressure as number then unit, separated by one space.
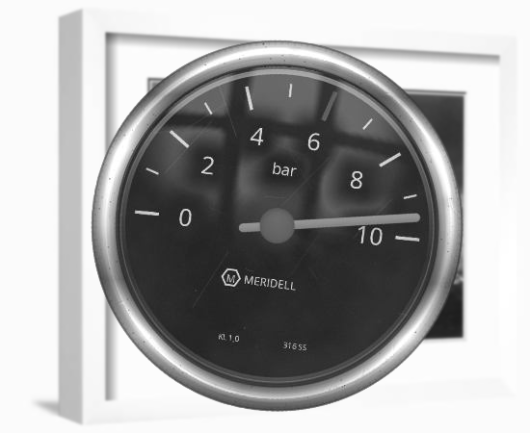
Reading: 9.5 bar
